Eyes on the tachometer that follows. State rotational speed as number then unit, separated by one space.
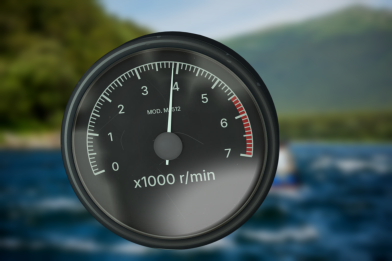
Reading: 3900 rpm
